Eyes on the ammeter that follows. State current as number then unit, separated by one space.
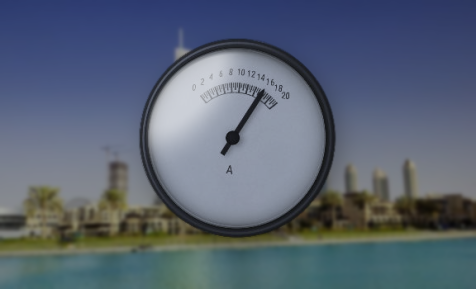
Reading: 16 A
